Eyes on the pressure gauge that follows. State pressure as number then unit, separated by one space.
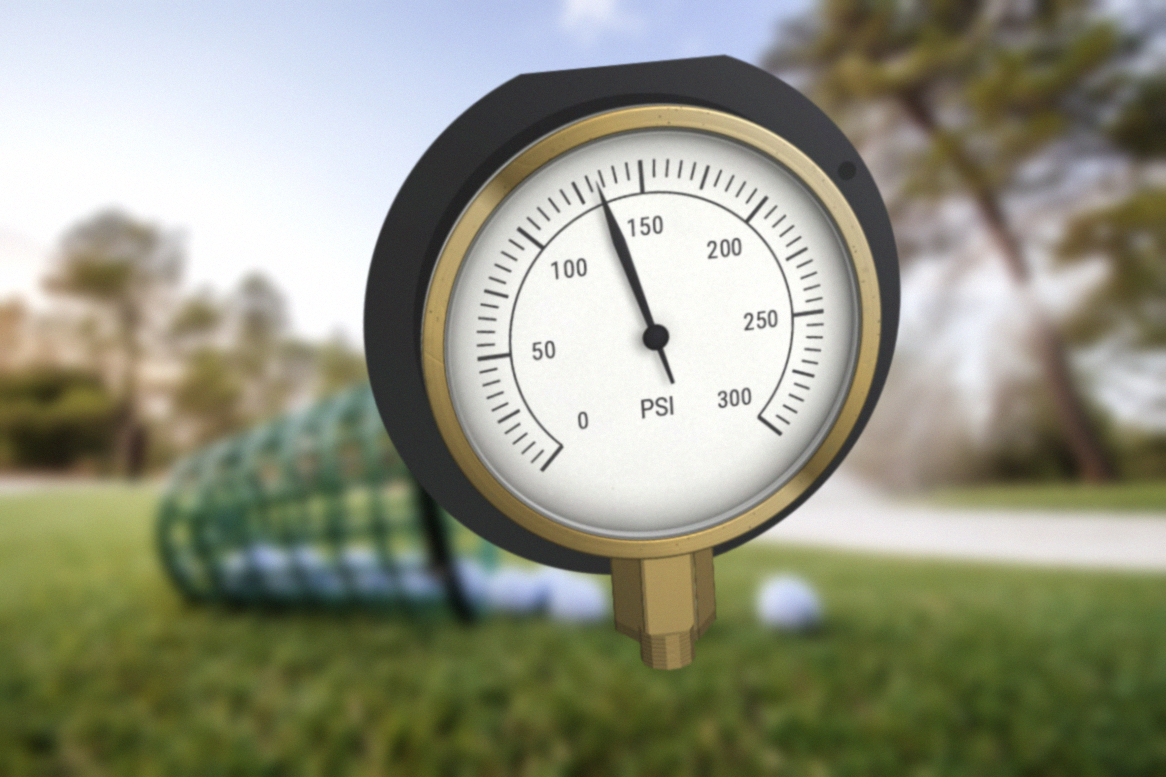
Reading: 132.5 psi
